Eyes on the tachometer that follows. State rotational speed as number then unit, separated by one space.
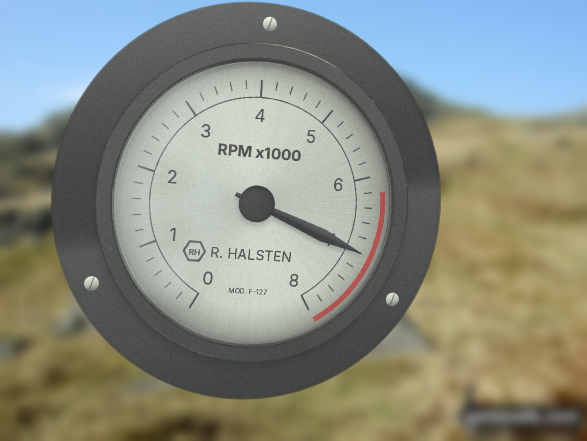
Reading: 7000 rpm
